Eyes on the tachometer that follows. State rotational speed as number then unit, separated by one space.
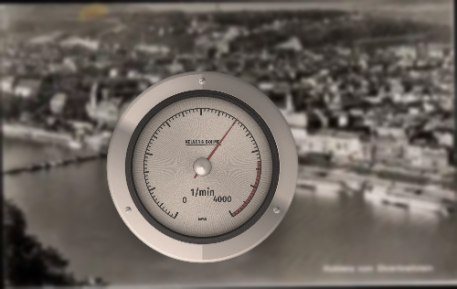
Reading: 2500 rpm
